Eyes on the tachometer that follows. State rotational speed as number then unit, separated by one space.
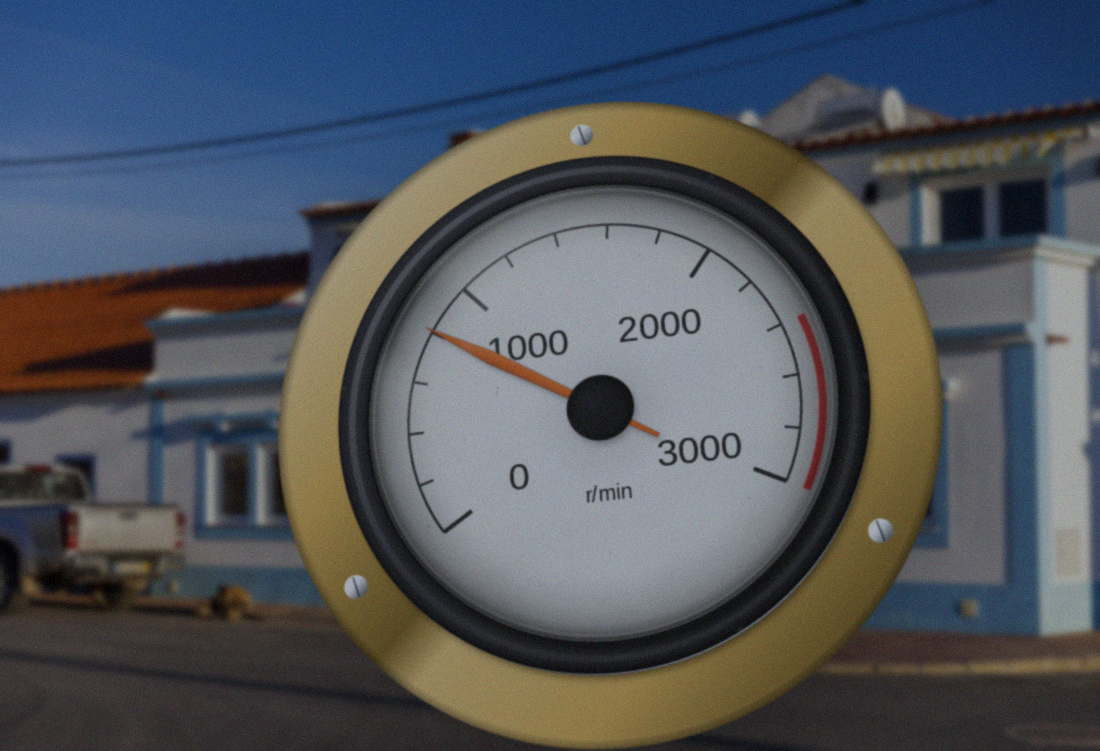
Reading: 800 rpm
